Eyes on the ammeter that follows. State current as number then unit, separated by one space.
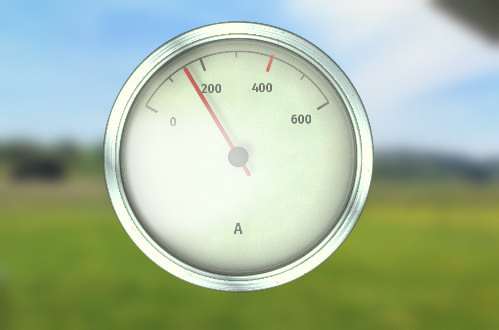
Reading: 150 A
